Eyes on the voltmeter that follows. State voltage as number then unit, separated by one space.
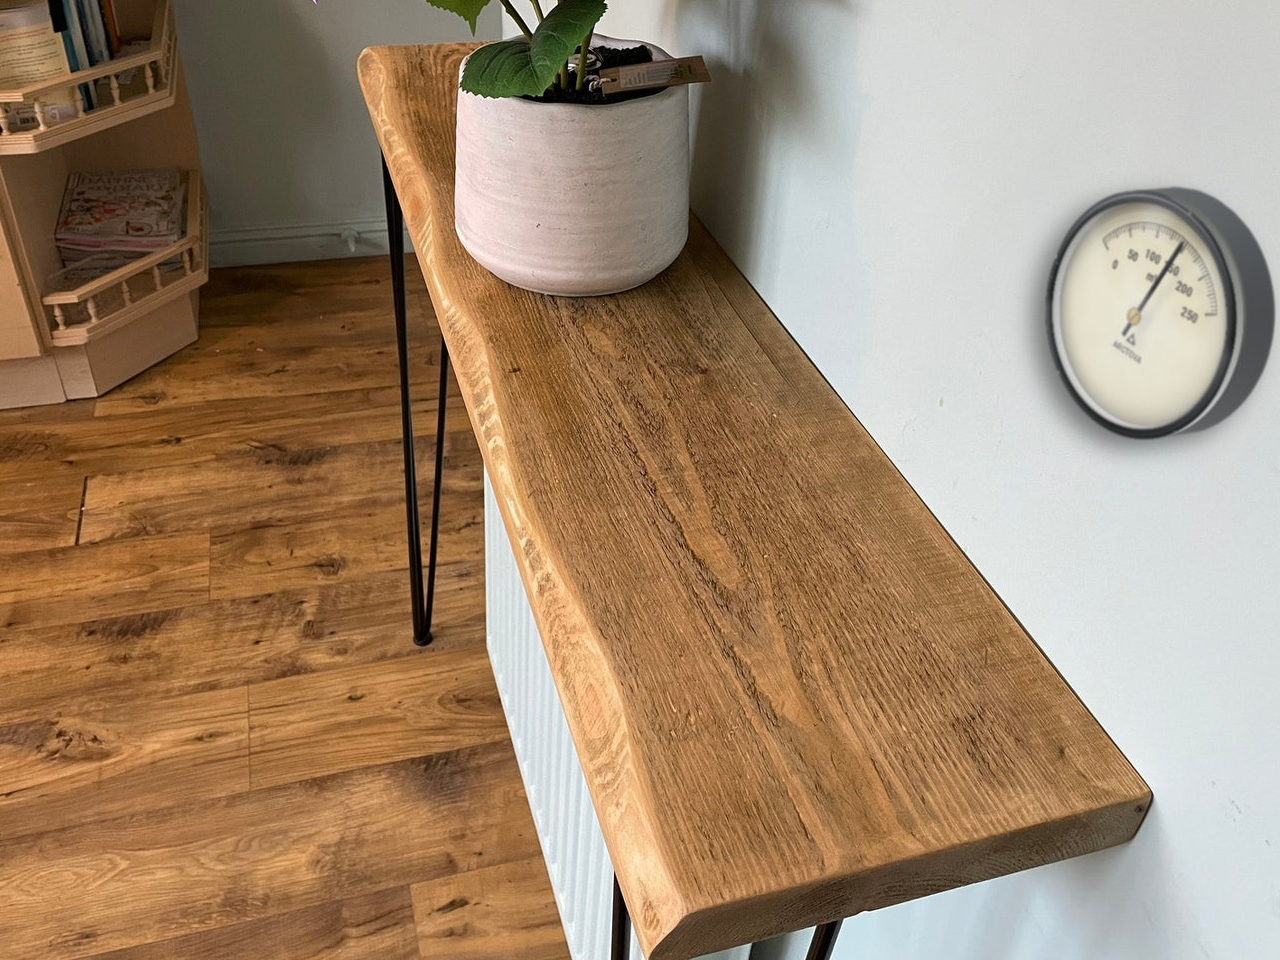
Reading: 150 mV
